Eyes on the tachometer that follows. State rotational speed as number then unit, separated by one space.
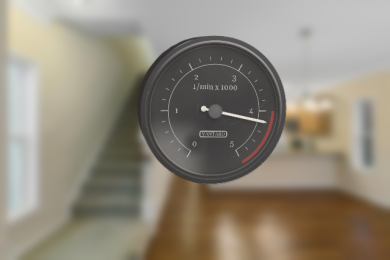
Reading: 4200 rpm
